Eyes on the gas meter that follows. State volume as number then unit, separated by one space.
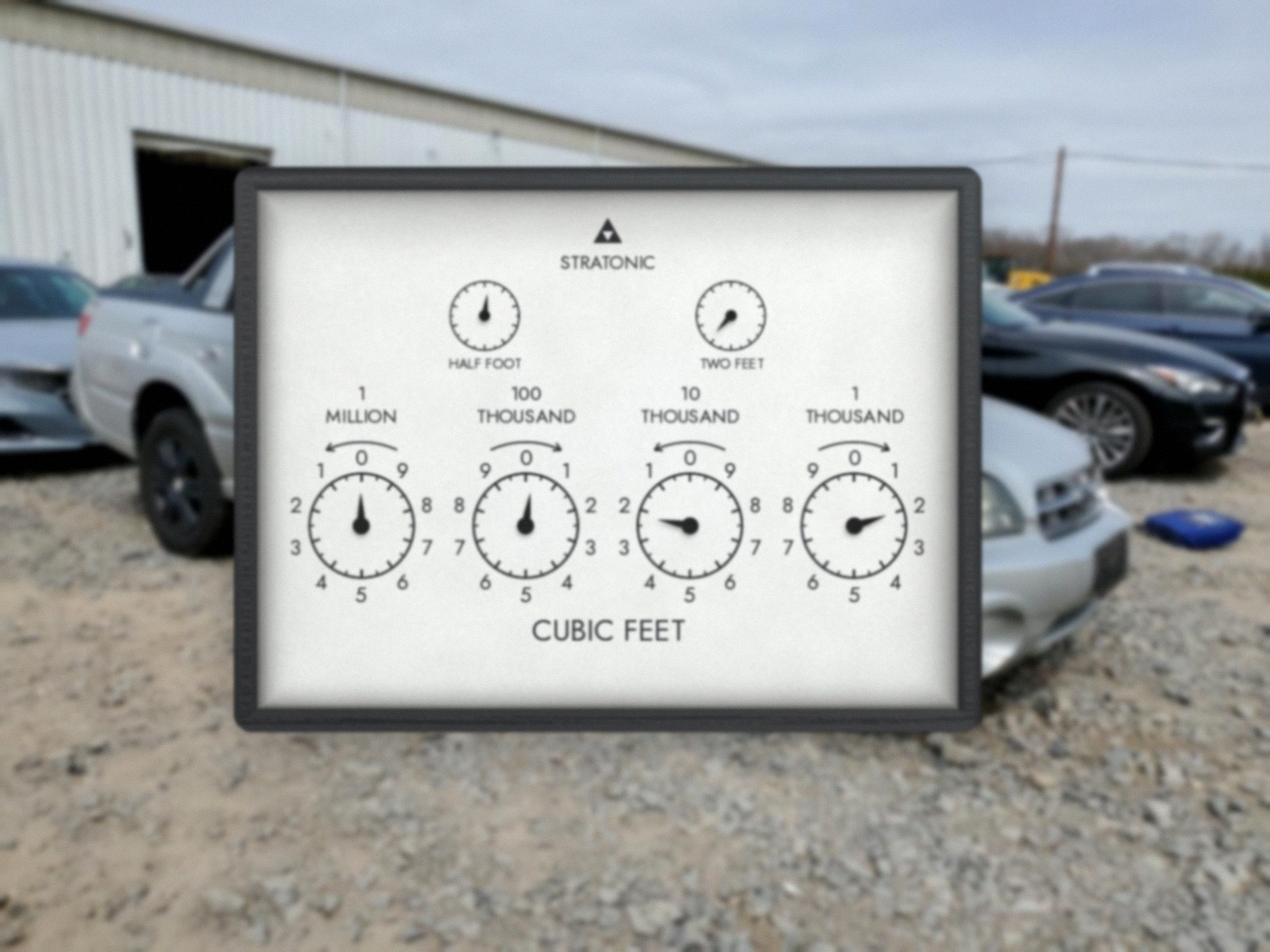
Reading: 2200 ft³
